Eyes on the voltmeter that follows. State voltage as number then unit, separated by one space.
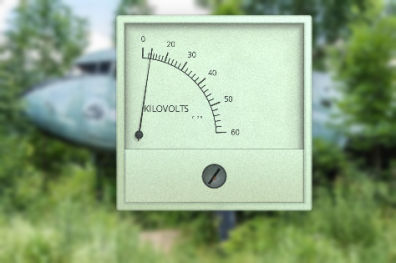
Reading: 10 kV
